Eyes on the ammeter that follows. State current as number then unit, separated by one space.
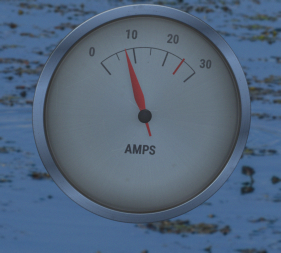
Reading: 7.5 A
